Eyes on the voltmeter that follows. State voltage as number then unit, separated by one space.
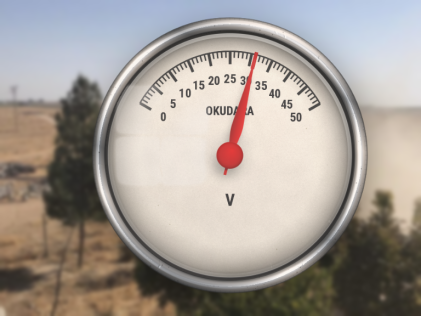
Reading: 31 V
